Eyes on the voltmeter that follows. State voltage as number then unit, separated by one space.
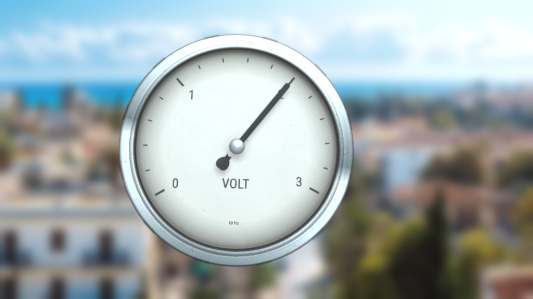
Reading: 2 V
